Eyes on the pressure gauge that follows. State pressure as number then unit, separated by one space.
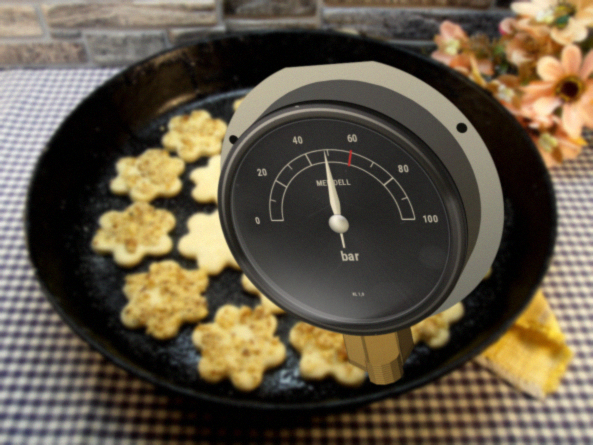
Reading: 50 bar
